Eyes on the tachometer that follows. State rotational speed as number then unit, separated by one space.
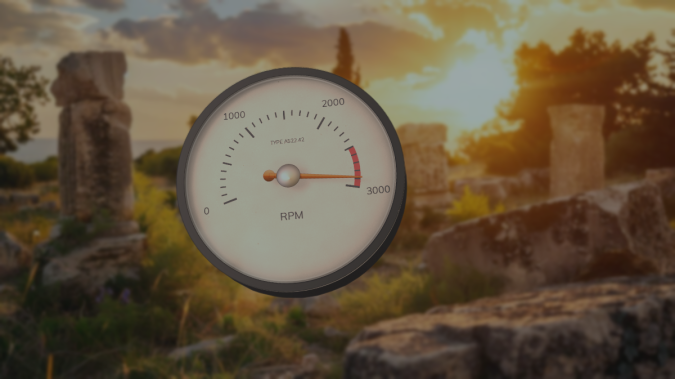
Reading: 2900 rpm
